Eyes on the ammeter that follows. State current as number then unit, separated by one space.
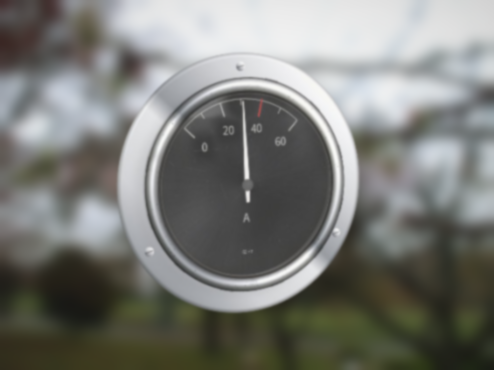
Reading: 30 A
